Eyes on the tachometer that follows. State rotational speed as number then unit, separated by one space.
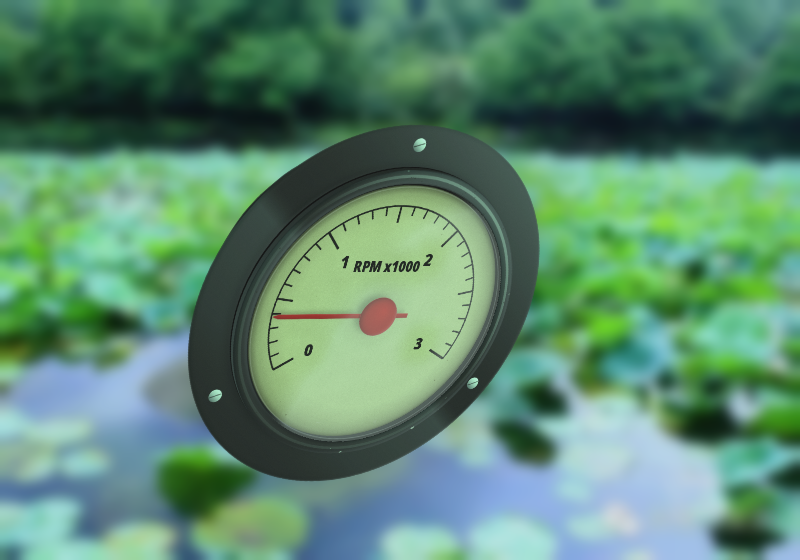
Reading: 400 rpm
